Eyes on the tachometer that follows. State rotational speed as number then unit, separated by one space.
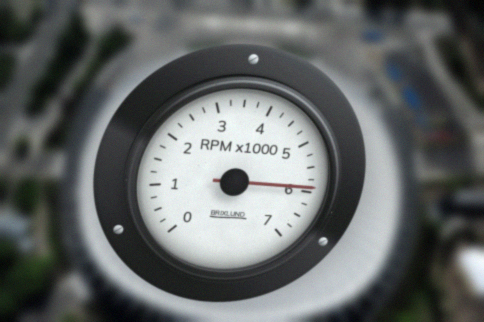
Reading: 5875 rpm
